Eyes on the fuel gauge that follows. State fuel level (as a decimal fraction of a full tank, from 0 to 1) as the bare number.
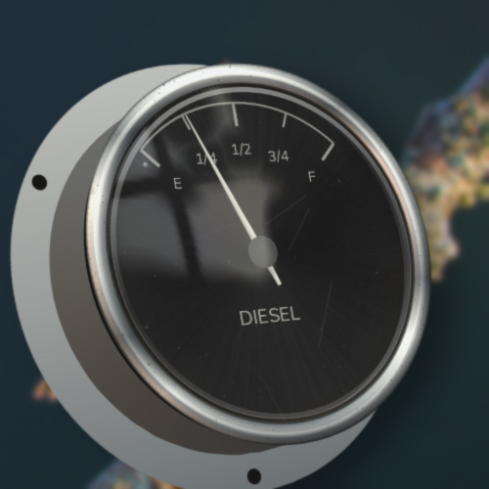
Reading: 0.25
